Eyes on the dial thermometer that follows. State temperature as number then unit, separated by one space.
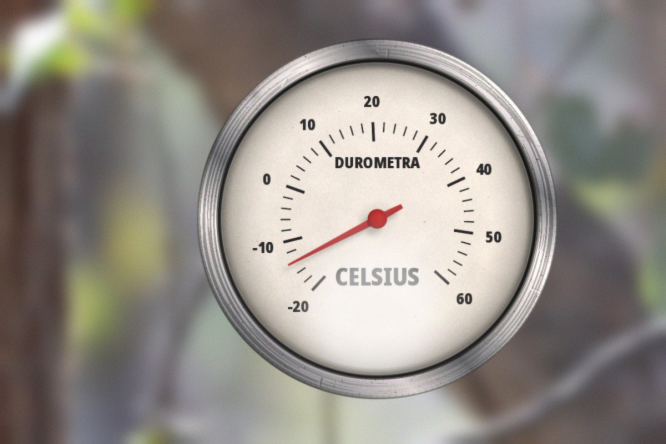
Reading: -14 °C
